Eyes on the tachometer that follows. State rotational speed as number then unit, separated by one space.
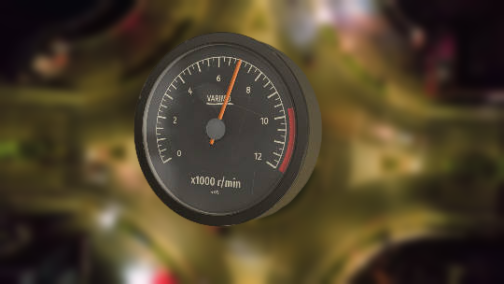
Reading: 7000 rpm
